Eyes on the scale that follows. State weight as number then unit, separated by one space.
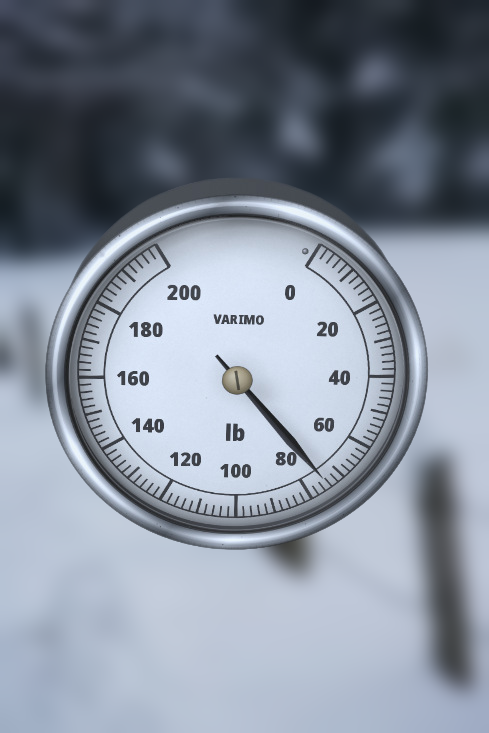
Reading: 74 lb
